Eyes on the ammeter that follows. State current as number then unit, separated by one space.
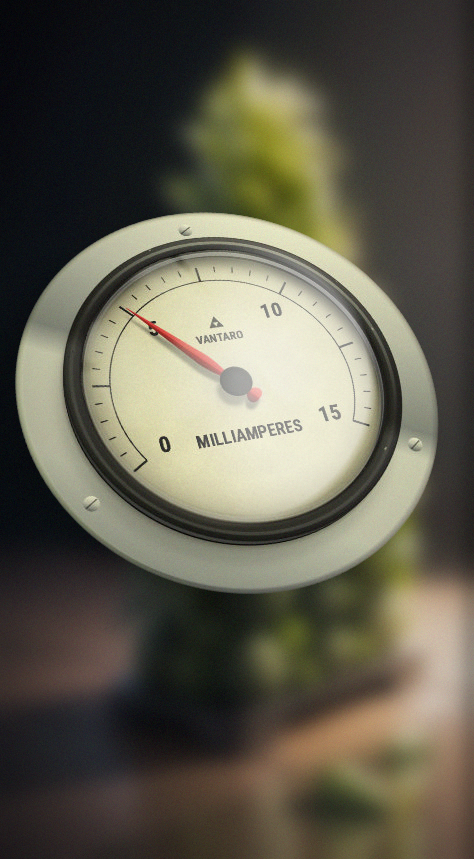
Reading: 5 mA
